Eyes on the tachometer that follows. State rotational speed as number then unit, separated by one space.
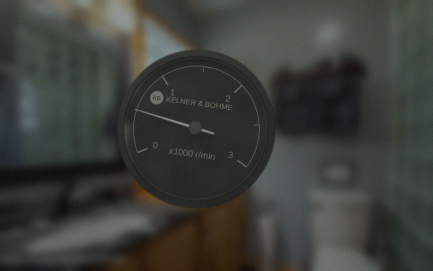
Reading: 500 rpm
